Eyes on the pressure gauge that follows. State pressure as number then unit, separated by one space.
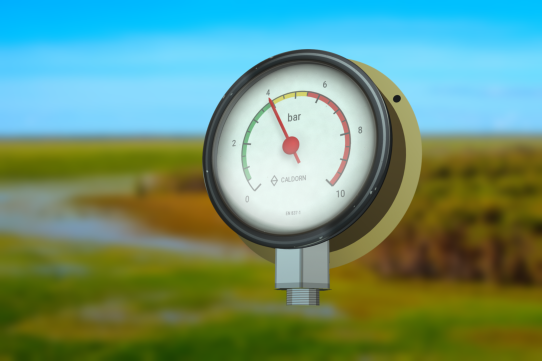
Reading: 4 bar
